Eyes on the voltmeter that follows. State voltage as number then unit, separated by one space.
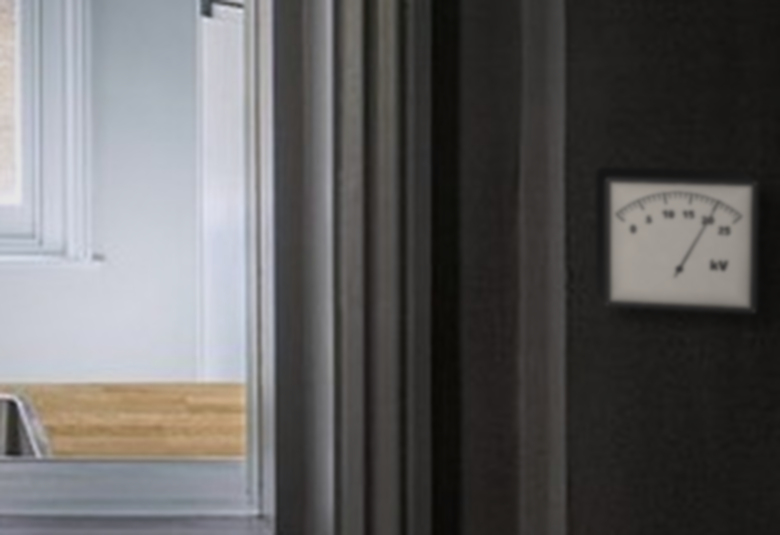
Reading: 20 kV
